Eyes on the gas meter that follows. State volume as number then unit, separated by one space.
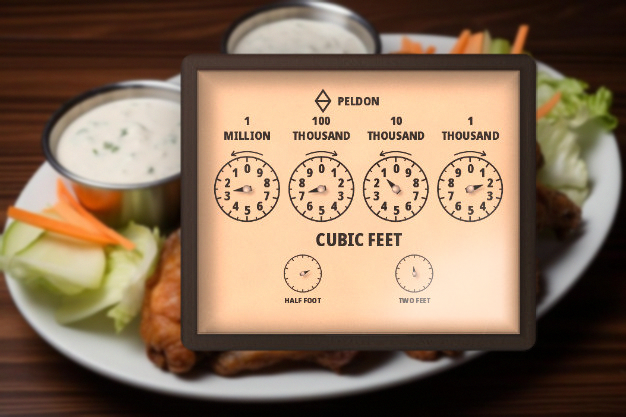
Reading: 271200 ft³
